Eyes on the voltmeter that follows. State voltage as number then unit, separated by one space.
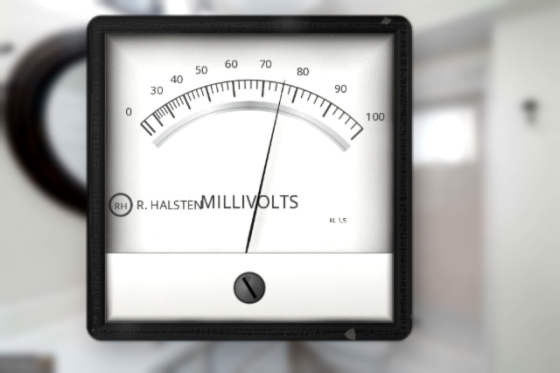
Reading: 76 mV
